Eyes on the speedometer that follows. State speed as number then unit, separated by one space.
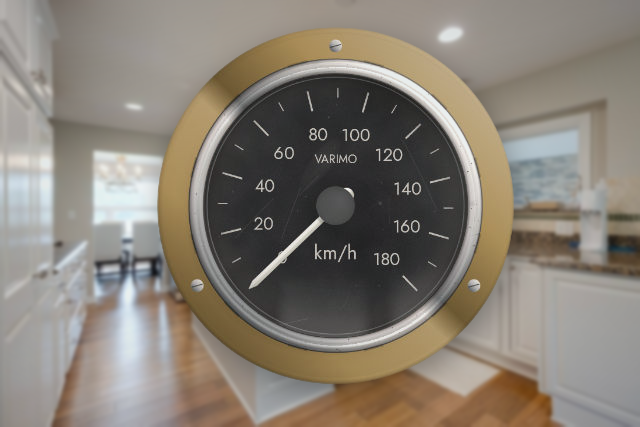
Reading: 0 km/h
